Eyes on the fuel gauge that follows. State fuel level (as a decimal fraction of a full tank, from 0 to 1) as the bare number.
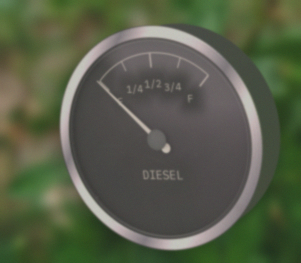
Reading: 0
